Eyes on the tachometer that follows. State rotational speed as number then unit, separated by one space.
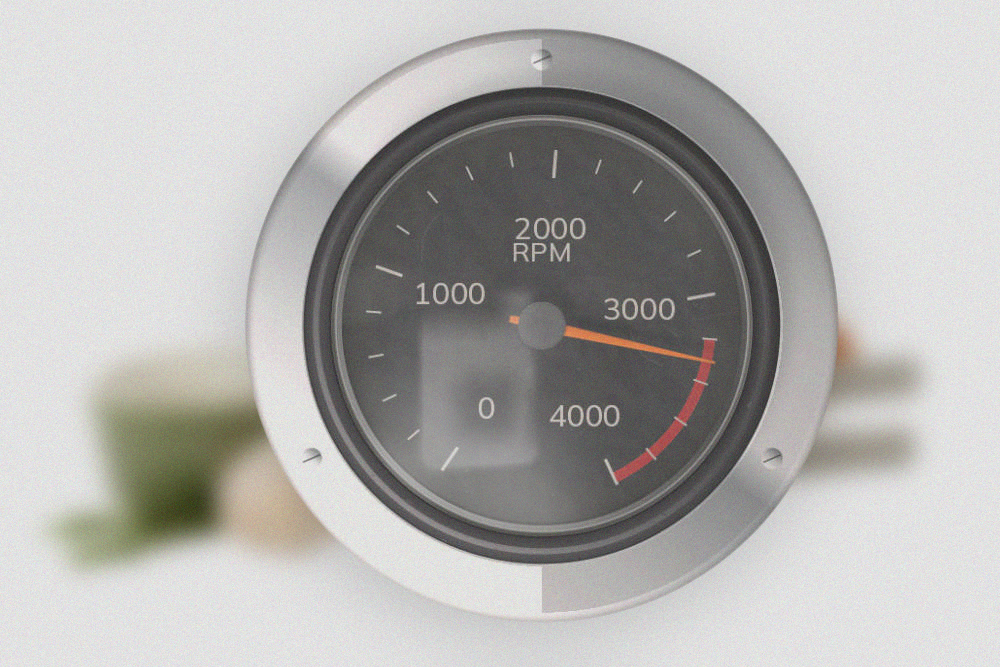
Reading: 3300 rpm
